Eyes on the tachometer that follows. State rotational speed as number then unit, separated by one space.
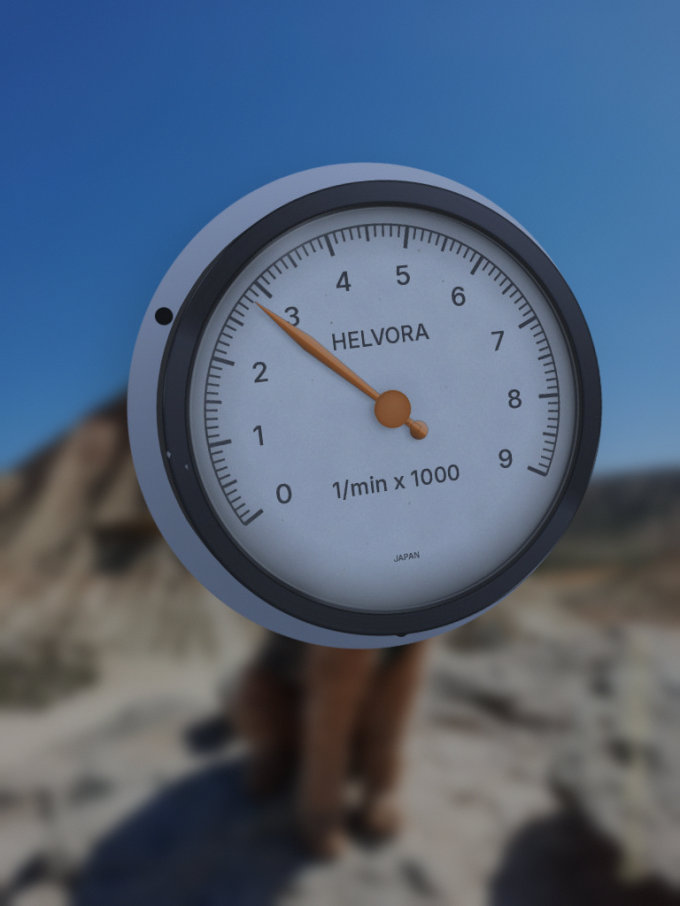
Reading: 2800 rpm
